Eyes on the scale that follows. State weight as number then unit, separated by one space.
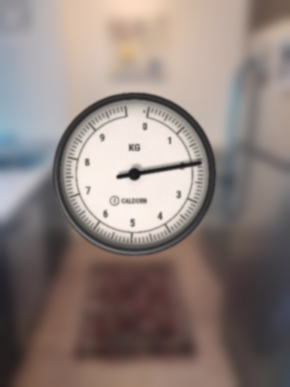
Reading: 2 kg
